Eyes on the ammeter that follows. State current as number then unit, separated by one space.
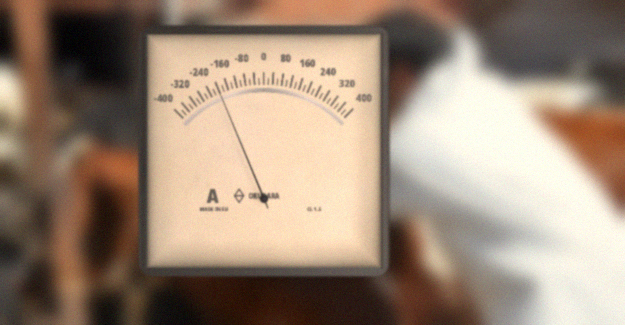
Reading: -200 A
